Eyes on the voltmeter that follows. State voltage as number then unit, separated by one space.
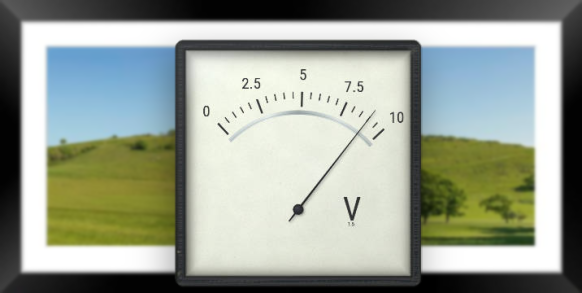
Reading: 9 V
